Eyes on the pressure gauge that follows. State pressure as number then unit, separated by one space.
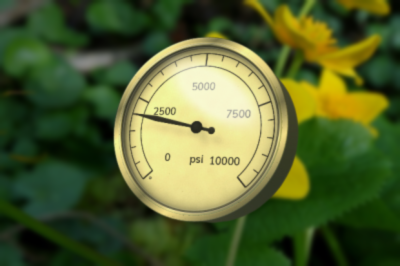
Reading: 2000 psi
